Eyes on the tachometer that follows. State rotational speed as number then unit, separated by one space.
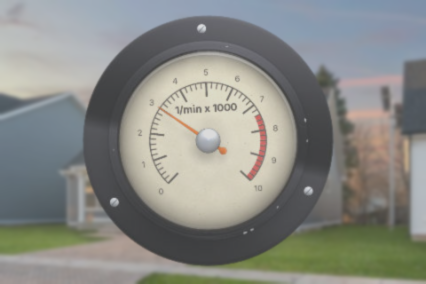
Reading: 3000 rpm
